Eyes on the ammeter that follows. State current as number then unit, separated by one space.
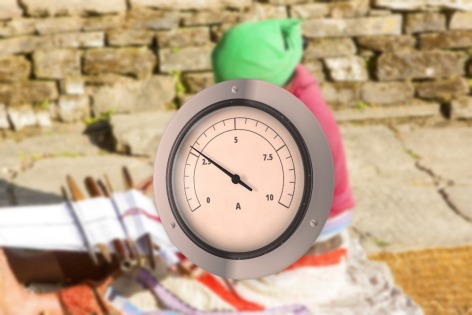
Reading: 2.75 A
